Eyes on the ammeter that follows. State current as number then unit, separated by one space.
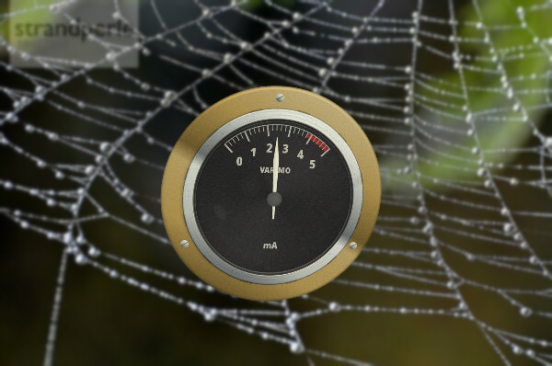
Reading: 2.4 mA
